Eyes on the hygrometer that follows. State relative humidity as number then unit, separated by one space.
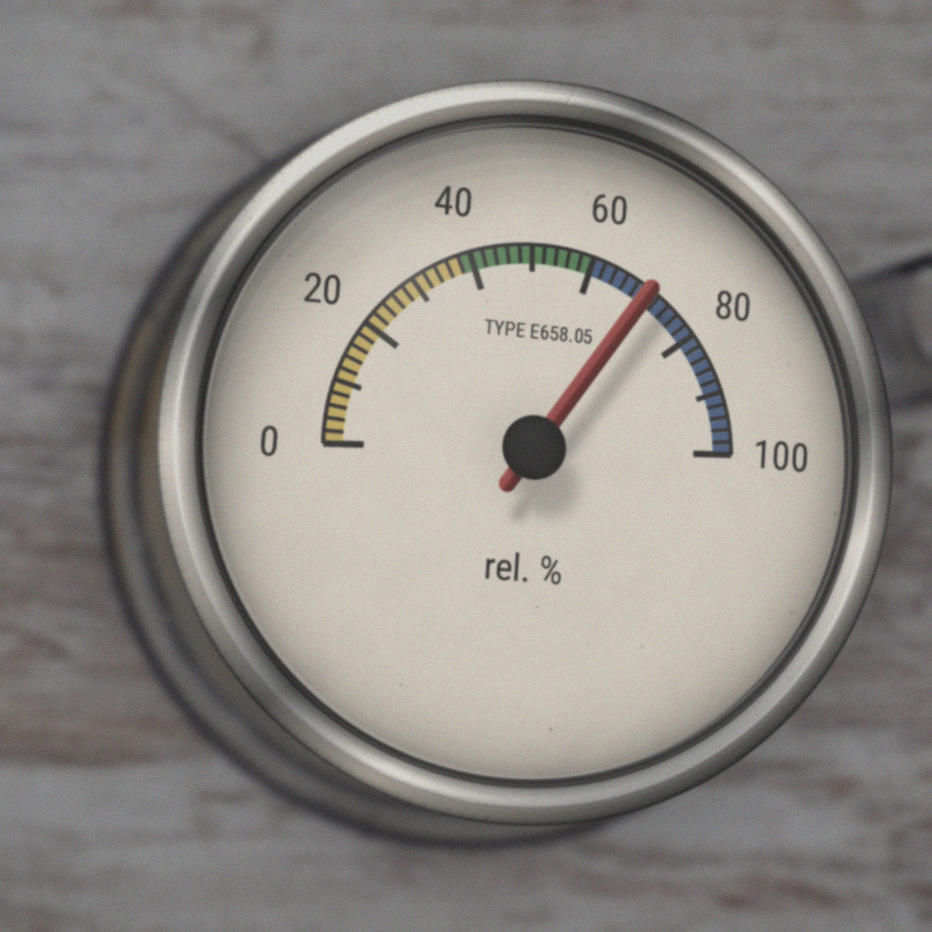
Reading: 70 %
